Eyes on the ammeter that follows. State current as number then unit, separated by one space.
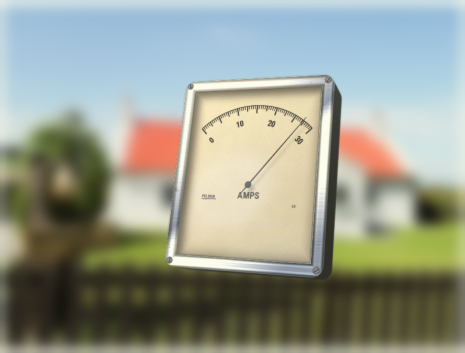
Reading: 27.5 A
